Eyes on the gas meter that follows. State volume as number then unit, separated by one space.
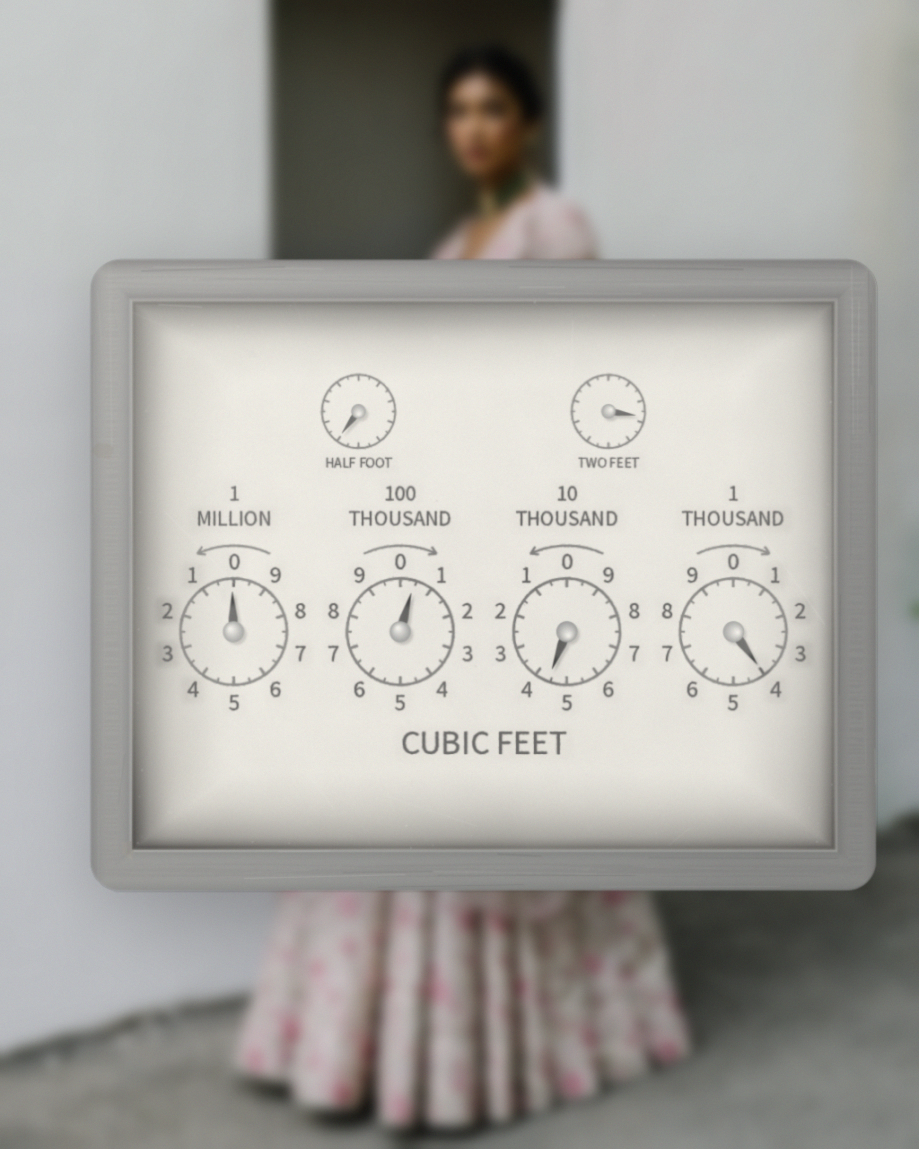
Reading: 4400 ft³
